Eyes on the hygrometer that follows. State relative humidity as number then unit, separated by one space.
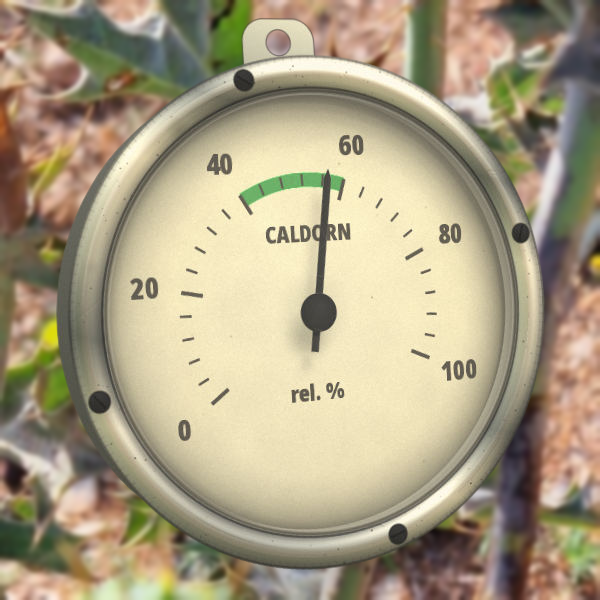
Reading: 56 %
